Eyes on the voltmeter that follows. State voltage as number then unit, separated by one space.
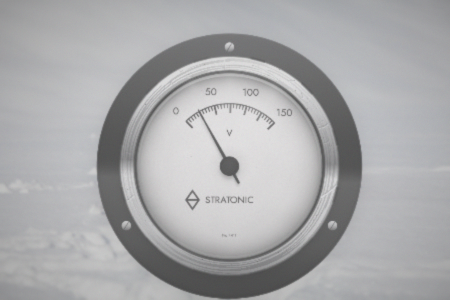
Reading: 25 V
